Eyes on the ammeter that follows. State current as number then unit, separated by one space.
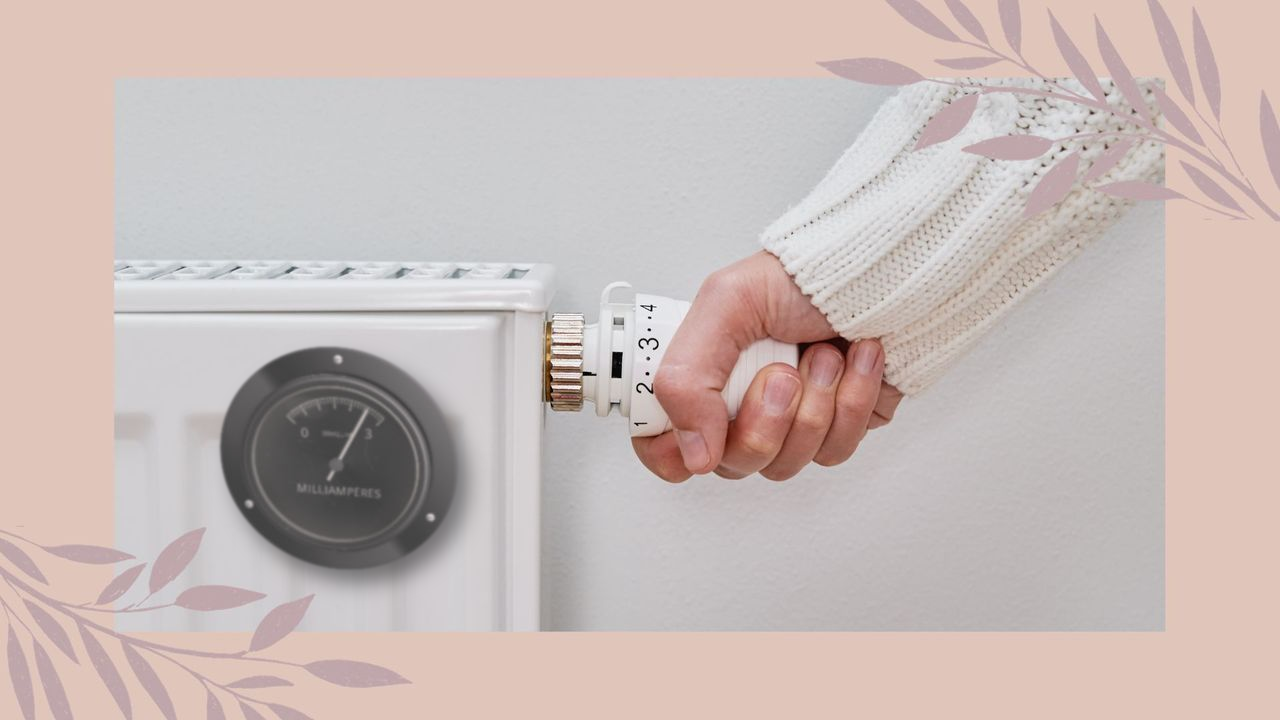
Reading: 2.5 mA
